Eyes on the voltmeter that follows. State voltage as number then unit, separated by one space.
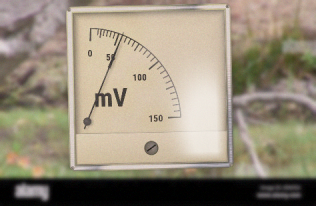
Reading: 55 mV
